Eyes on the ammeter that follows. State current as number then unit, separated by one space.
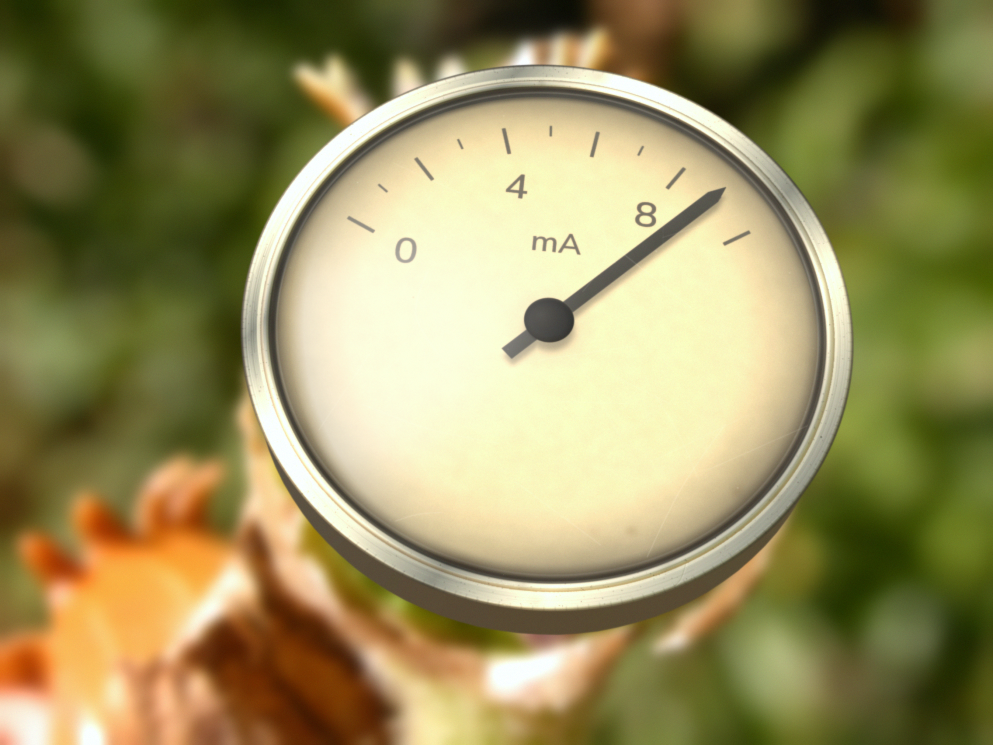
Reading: 9 mA
